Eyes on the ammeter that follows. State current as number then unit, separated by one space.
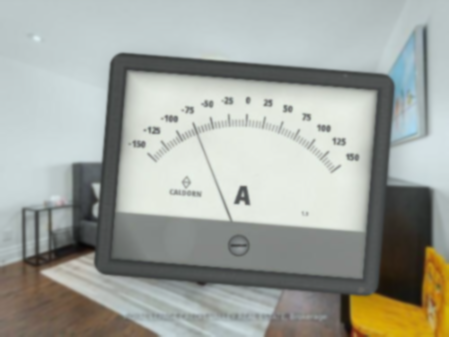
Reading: -75 A
